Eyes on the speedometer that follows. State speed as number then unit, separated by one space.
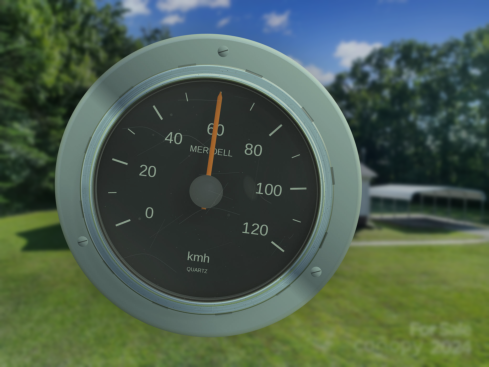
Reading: 60 km/h
